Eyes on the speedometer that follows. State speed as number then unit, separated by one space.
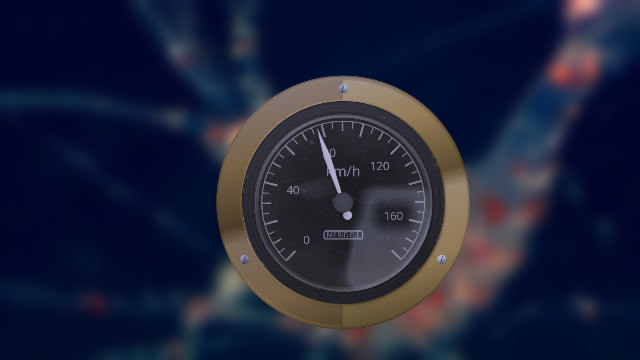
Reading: 77.5 km/h
